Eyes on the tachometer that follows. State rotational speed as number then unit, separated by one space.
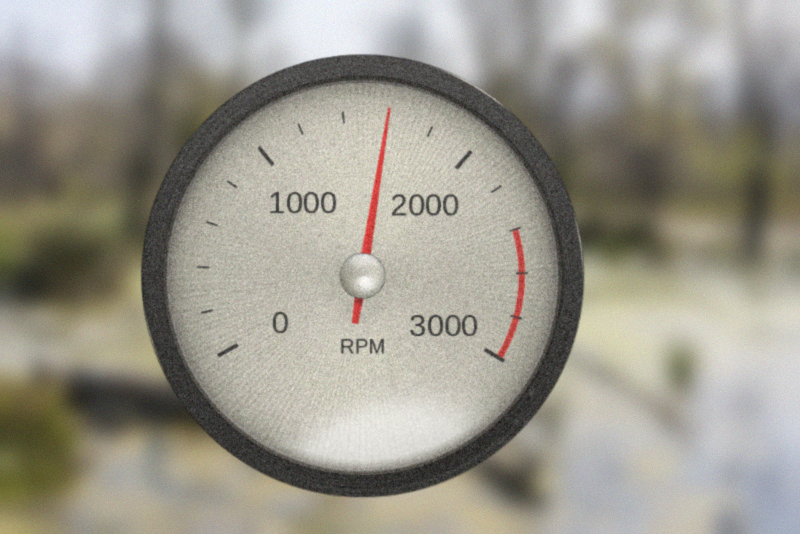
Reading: 1600 rpm
